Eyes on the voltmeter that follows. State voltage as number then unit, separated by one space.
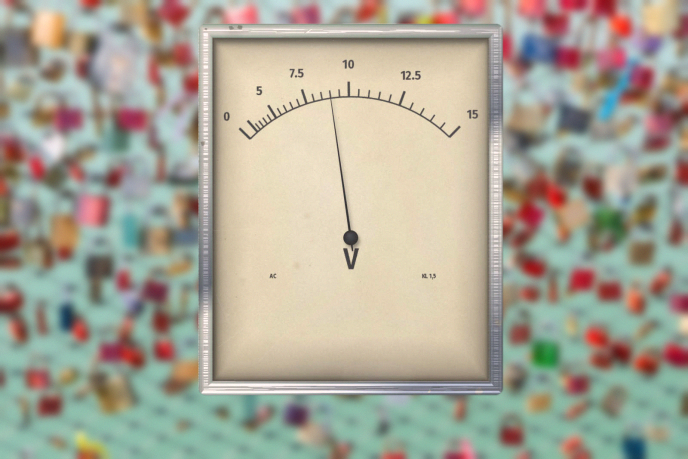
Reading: 9 V
